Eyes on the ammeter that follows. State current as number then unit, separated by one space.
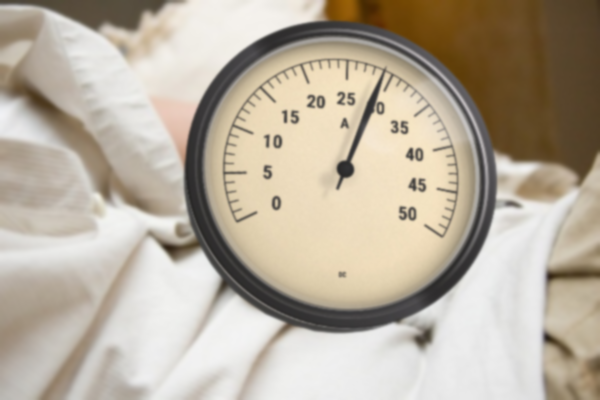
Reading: 29 A
